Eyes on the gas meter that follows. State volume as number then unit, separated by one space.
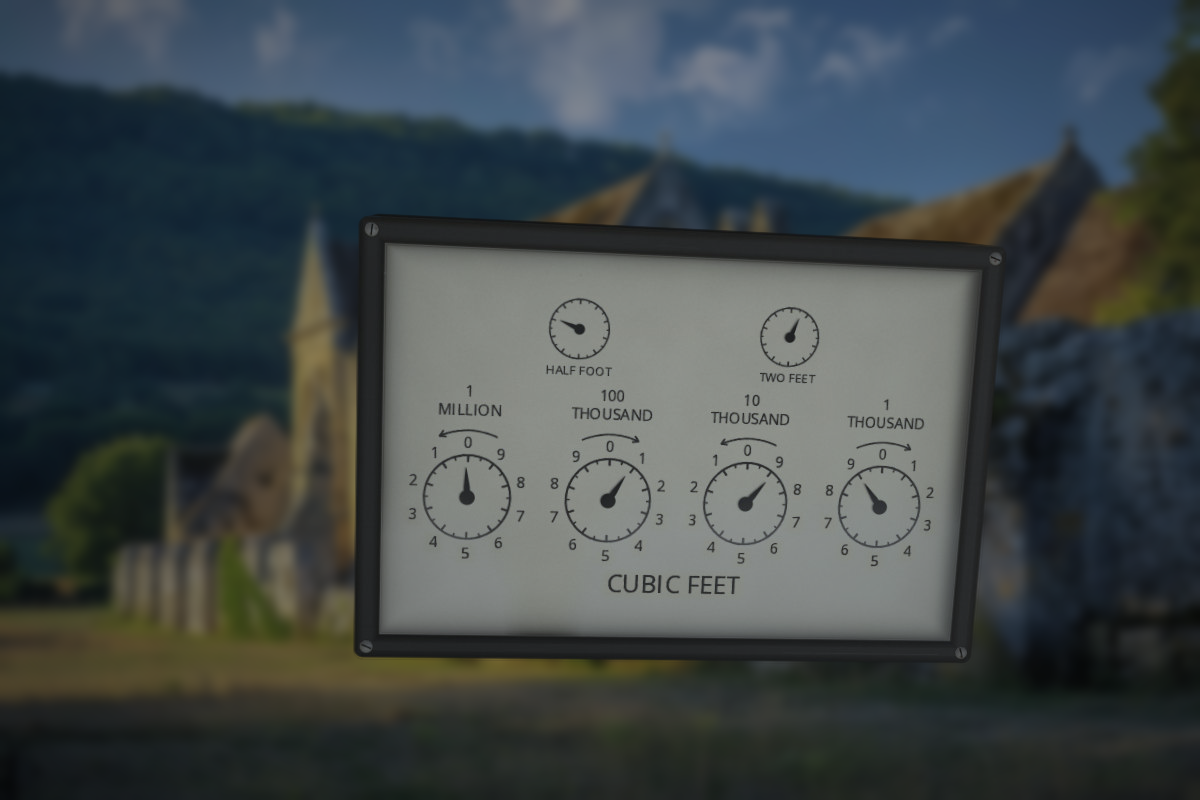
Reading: 8900 ft³
